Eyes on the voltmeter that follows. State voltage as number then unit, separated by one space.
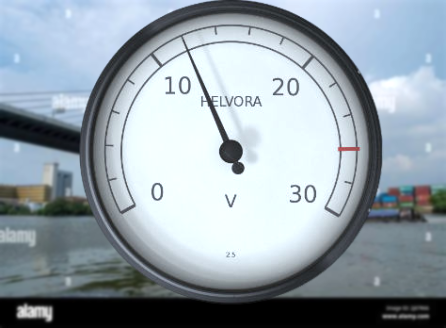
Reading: 12 V
